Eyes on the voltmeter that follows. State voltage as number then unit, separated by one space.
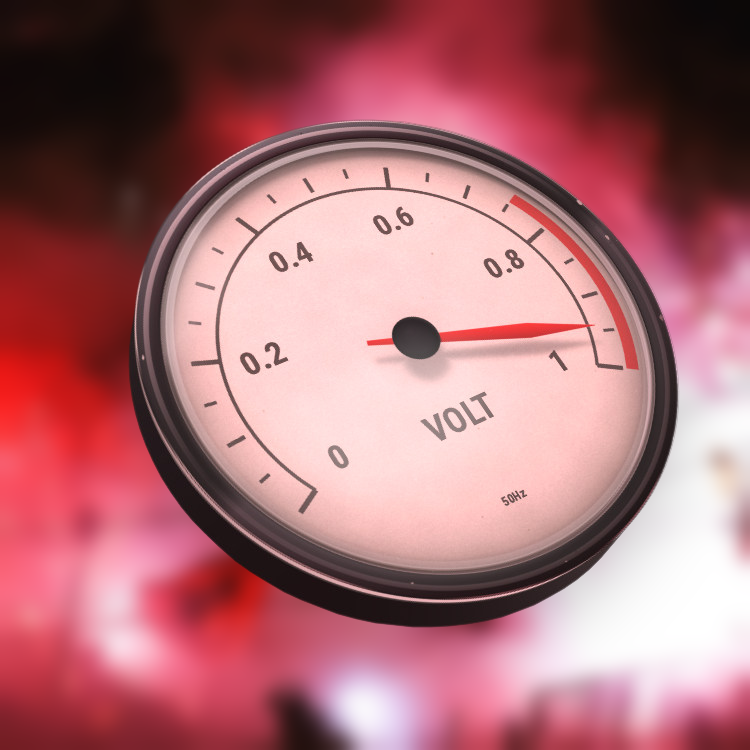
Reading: 0.95 V
